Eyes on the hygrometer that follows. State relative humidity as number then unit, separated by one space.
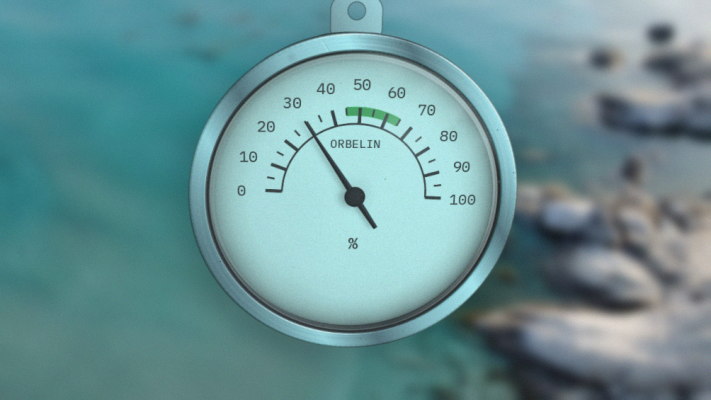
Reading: 30 %
